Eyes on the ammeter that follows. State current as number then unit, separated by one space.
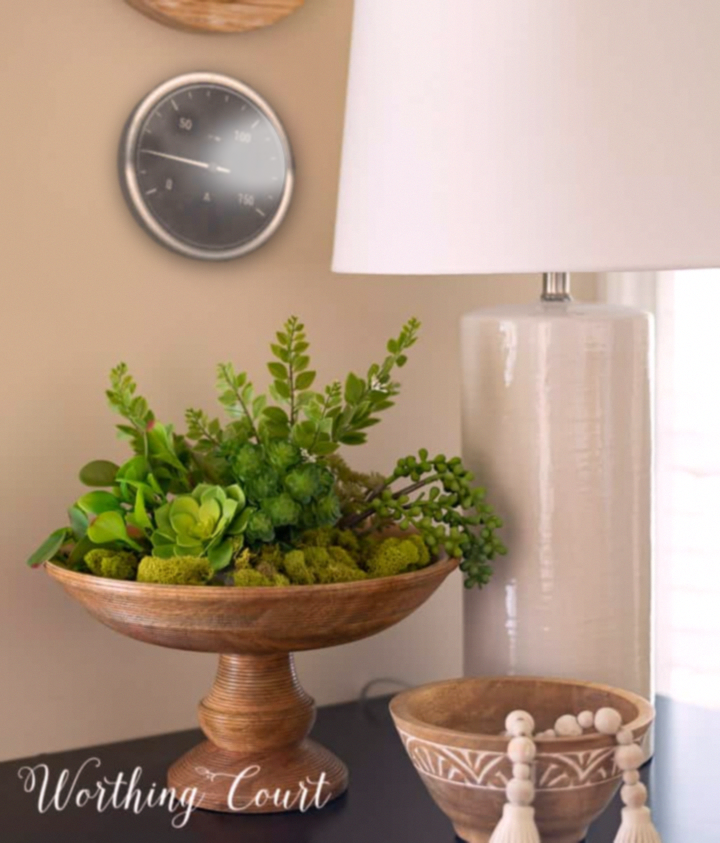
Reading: 20 A
